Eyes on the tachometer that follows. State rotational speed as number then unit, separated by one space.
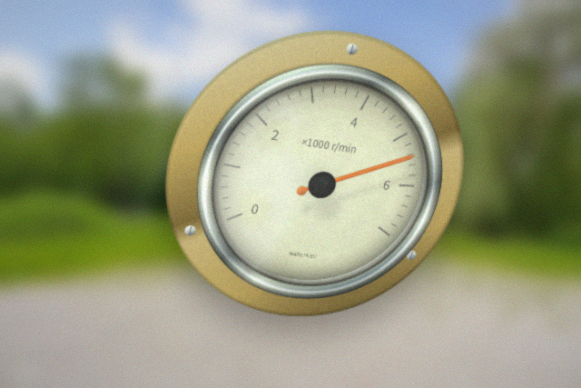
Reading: 5400 rpm
